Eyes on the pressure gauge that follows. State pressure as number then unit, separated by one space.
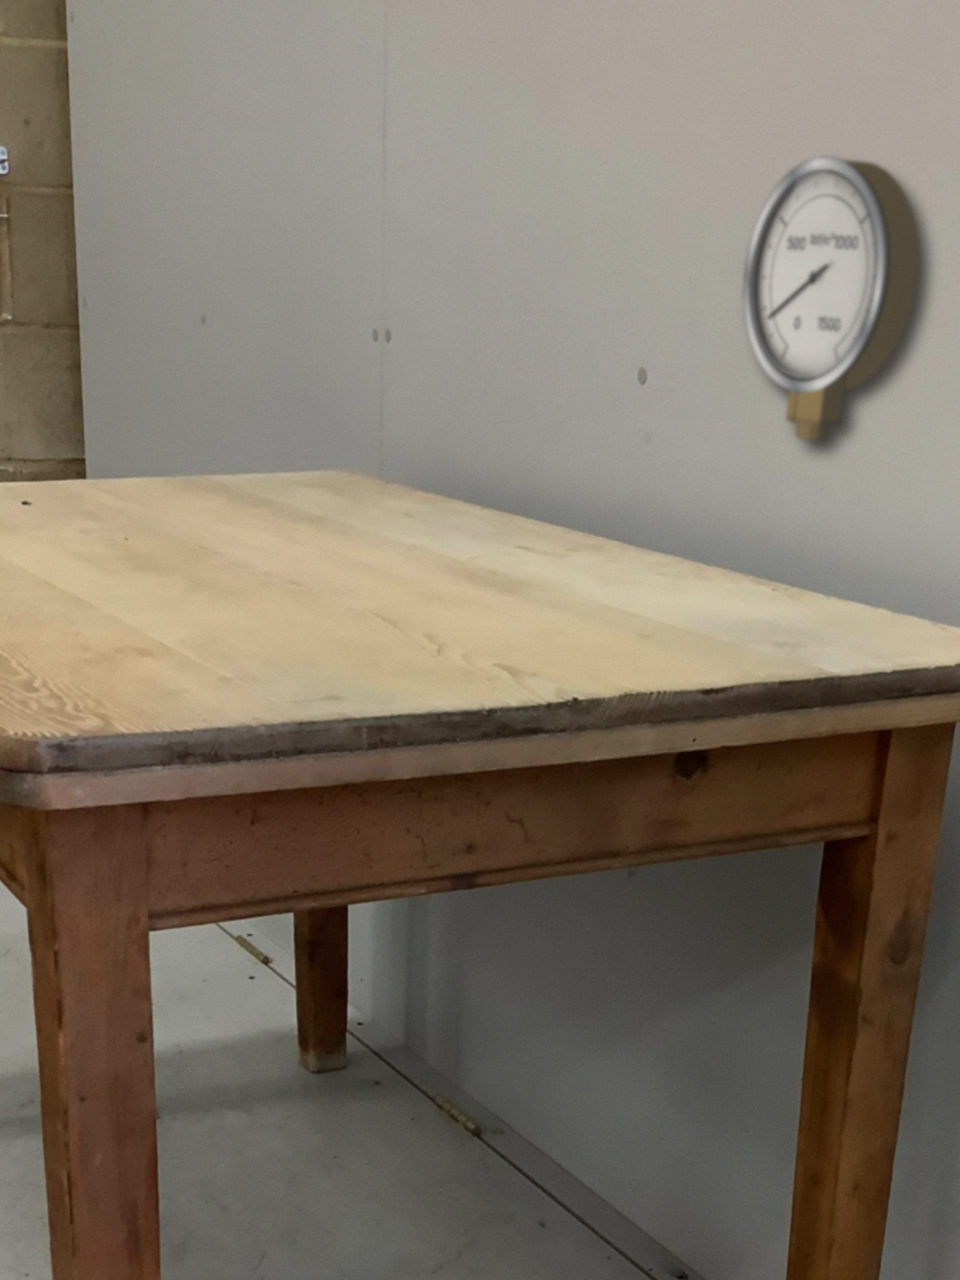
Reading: 150 psi
